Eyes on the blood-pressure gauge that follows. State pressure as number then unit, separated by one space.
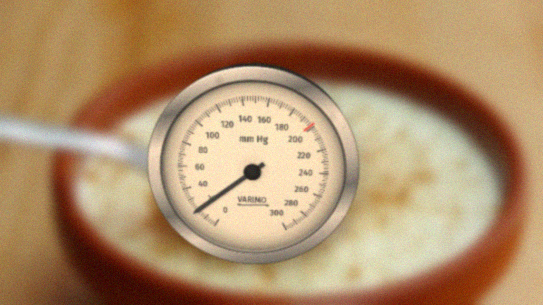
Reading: 20 mmHg
